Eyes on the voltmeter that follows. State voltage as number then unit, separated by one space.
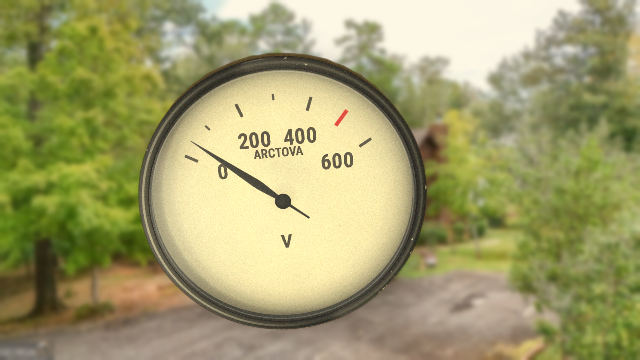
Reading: 50 V
